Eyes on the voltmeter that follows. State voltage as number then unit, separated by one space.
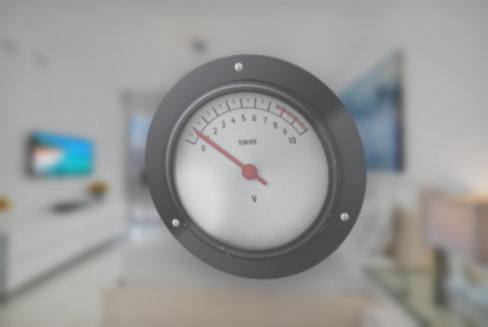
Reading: 1 V
